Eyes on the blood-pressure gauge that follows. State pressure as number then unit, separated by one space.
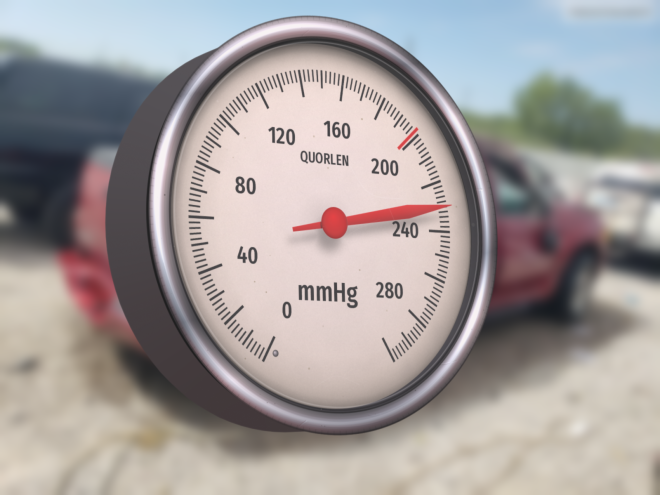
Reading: 230 mmHg
